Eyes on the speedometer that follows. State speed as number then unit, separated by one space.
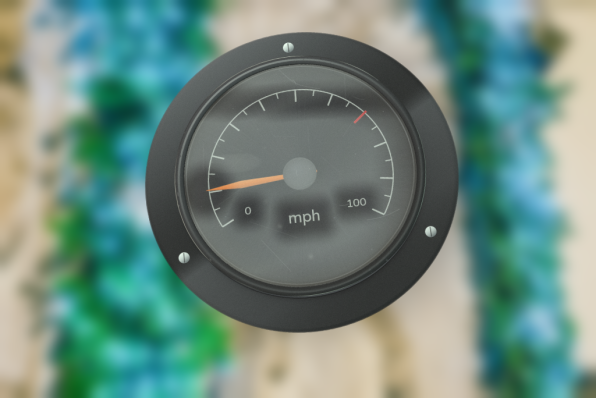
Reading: 10 mph
